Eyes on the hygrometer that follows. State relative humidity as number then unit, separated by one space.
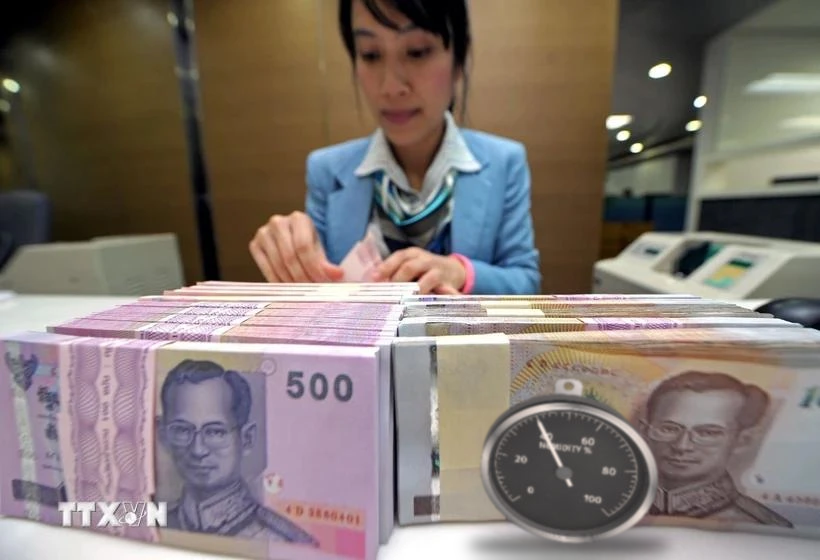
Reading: 40 %
